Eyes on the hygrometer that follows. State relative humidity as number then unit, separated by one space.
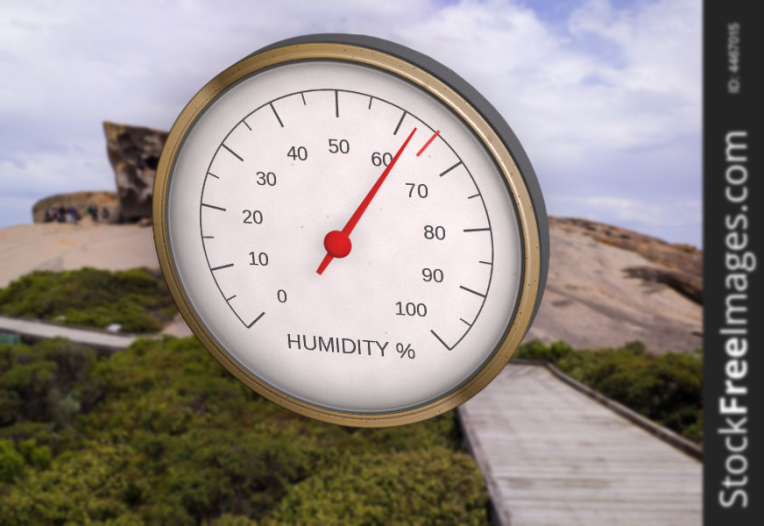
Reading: 62.5 %
